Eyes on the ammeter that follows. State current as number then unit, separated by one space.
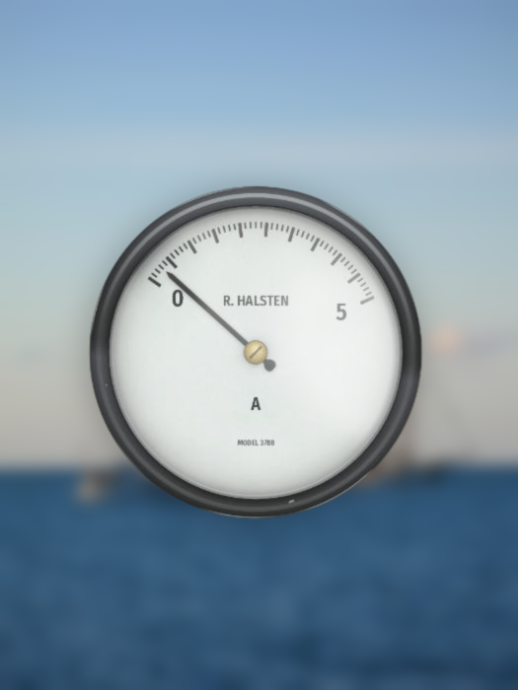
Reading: 0.3 A
